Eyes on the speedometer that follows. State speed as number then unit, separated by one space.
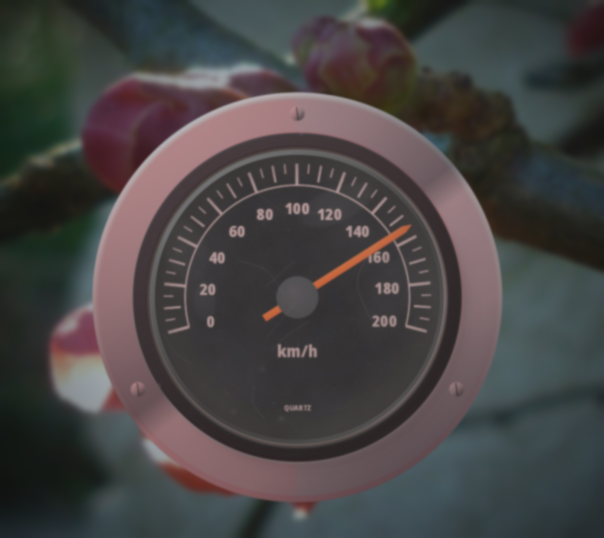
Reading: 155 km/h
